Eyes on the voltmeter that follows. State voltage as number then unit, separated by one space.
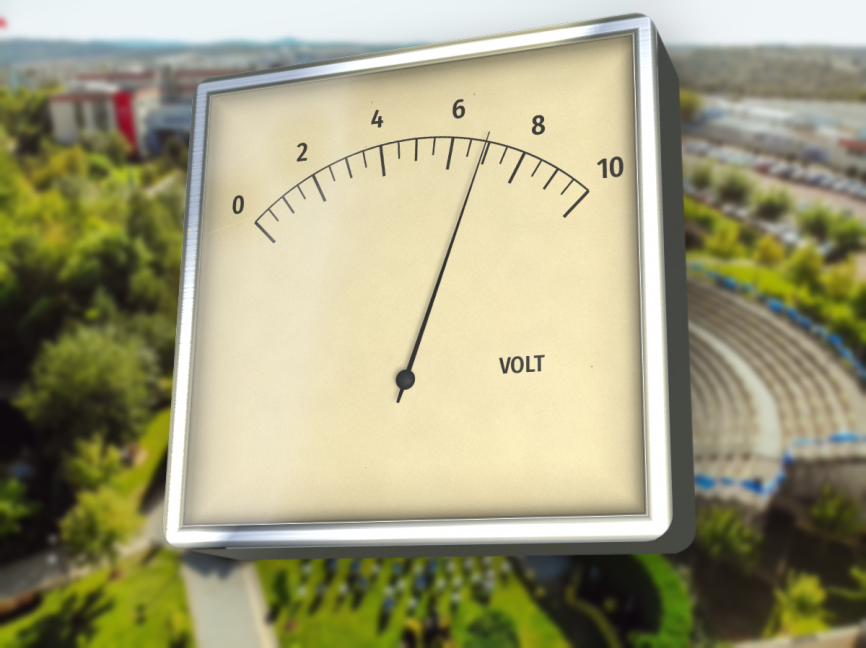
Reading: 7 V
